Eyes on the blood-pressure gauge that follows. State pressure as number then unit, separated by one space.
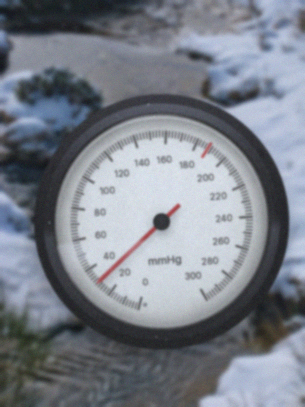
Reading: 30 mmHg
